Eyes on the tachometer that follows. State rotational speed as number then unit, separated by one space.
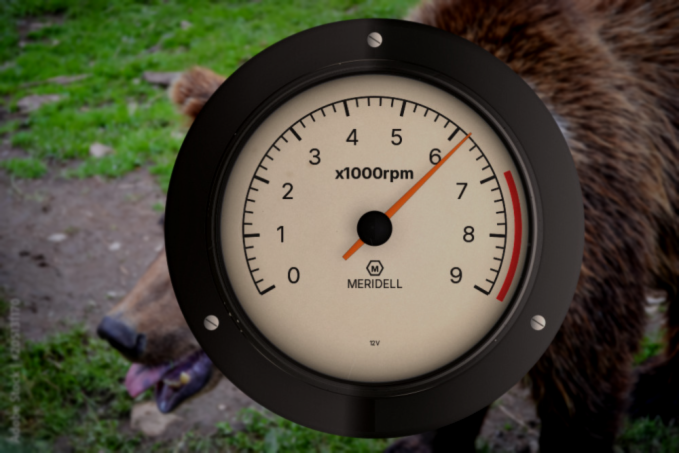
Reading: 6200 rpm
